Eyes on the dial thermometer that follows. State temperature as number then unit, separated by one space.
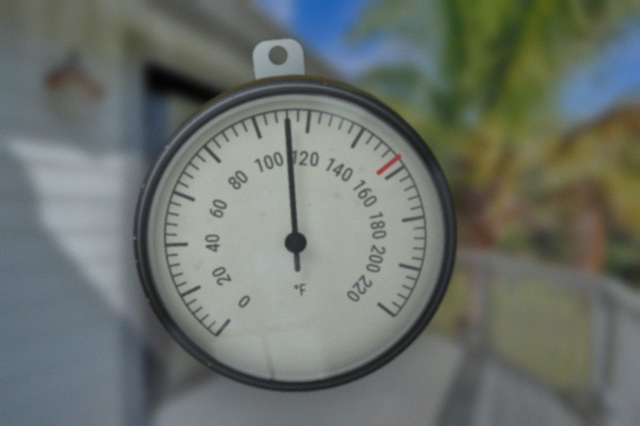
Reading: 112 °F
